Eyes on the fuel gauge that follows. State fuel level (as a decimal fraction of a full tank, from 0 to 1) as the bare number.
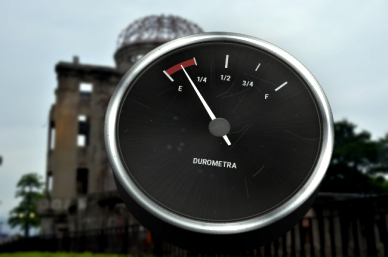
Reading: 0.125
